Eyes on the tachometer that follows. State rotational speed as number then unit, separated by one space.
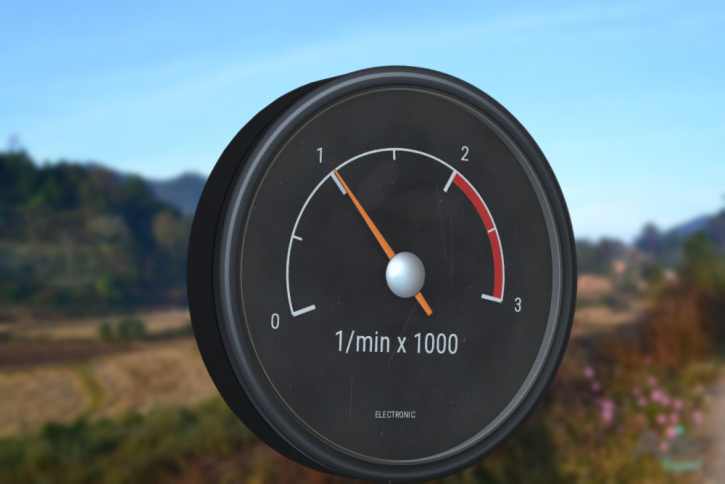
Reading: 1000 rpm
